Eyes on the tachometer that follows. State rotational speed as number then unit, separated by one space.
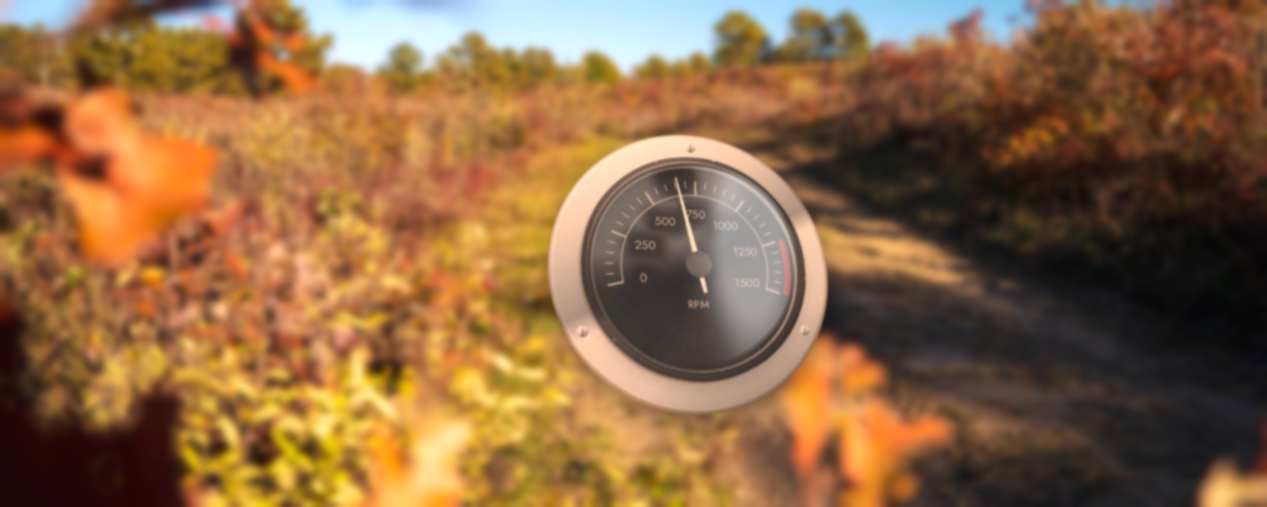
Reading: 650 rpm
